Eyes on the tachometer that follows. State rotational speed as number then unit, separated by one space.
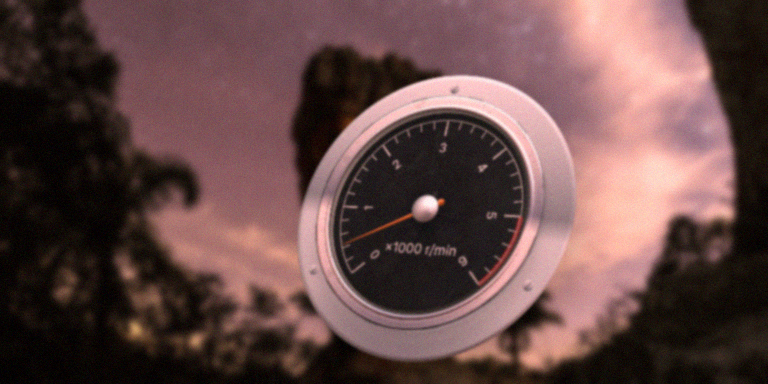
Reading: 400 rpm
